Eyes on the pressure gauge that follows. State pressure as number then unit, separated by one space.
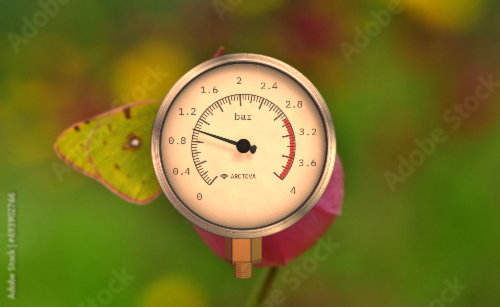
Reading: 1 bar
